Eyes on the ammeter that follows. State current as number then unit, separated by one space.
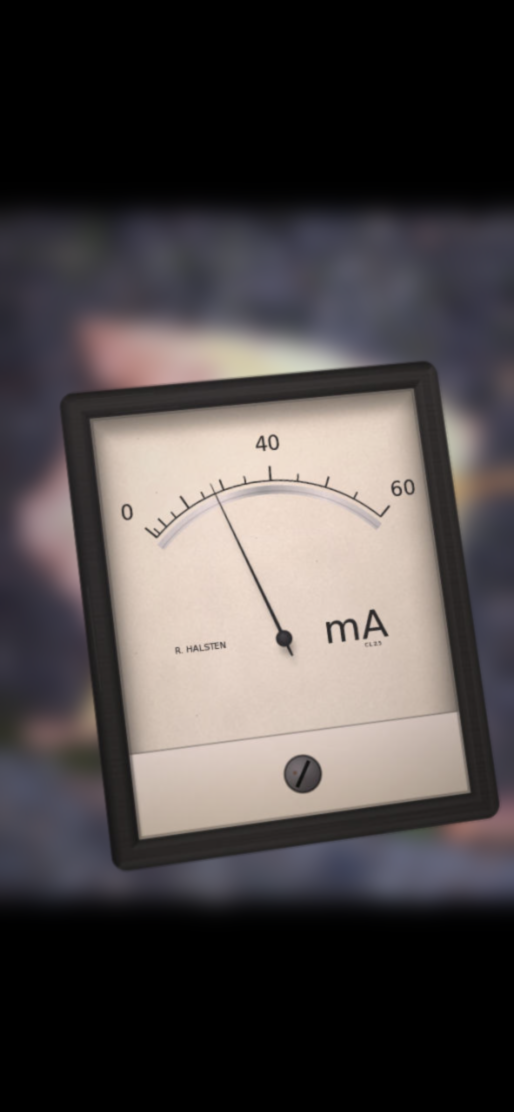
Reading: 27.5 mA
